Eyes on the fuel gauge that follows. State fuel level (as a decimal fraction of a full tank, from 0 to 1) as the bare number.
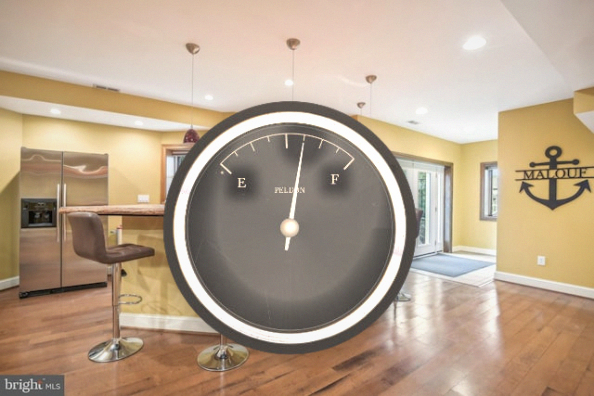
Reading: 0.625
